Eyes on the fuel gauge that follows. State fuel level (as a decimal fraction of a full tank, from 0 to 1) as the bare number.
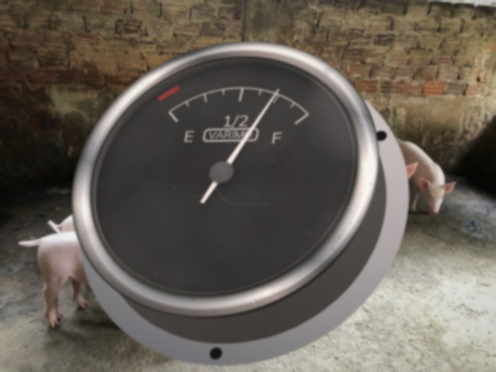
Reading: 0.75
